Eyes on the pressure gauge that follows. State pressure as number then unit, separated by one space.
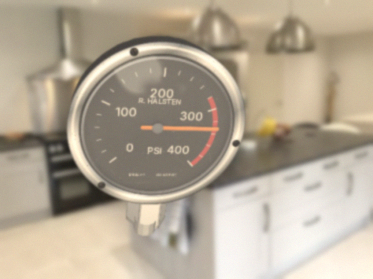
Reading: 330 psi
